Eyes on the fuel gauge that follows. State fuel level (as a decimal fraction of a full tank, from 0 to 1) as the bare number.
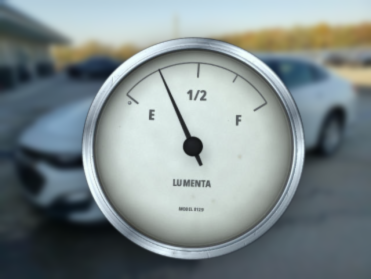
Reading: 0.25
